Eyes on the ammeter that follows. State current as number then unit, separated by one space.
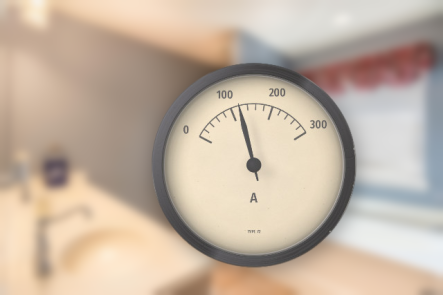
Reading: 120 A
